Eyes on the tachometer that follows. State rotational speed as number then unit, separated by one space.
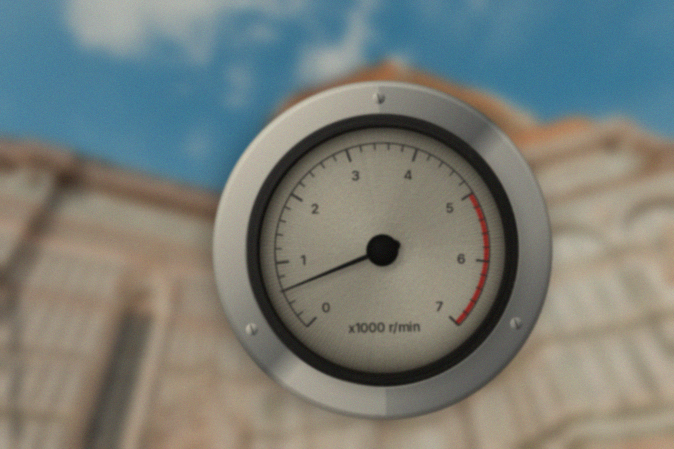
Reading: 600 rpm
